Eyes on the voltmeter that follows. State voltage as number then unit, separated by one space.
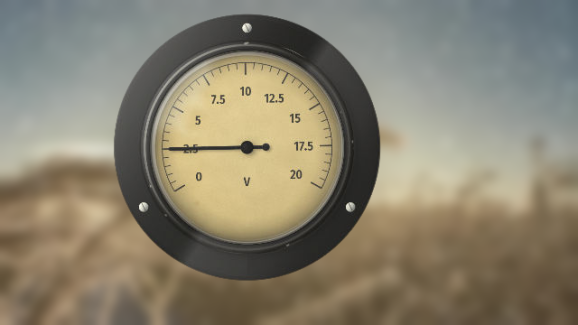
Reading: 2.5 V
